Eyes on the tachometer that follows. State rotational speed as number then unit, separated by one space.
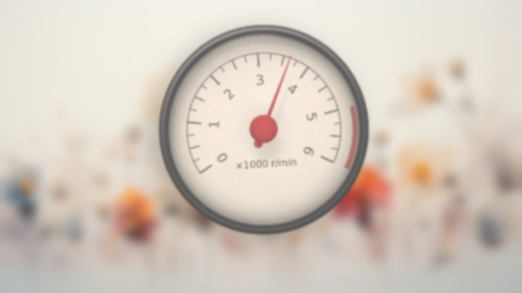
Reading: 3625 rpm
